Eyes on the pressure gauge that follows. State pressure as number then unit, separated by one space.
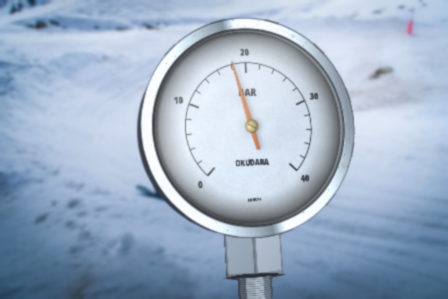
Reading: 18 bar
